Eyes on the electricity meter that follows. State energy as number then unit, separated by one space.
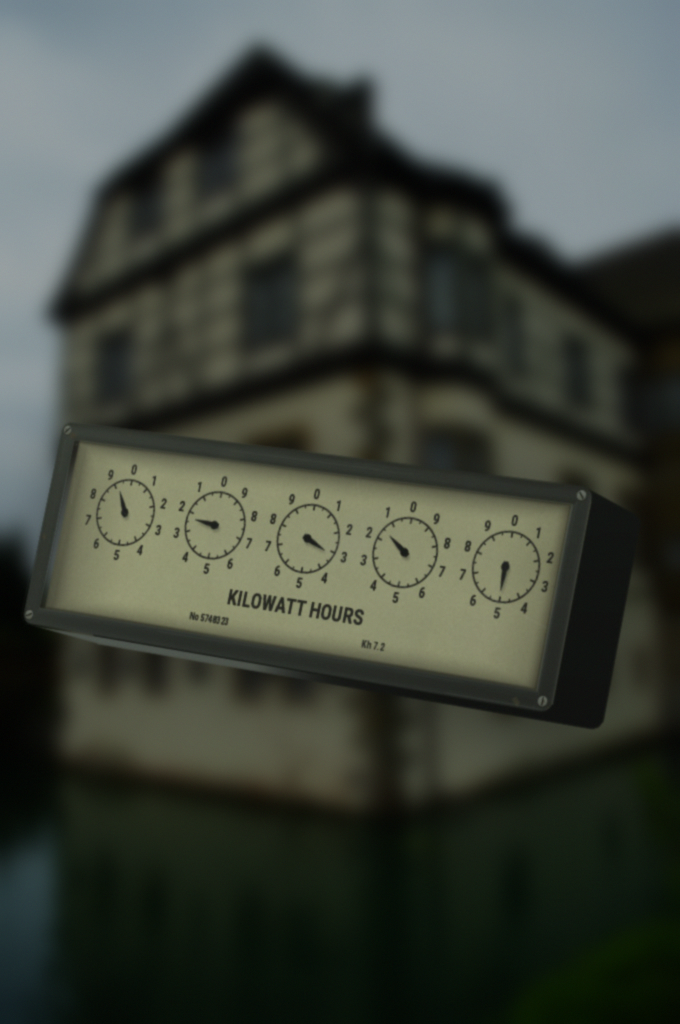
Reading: 92315 kWh
